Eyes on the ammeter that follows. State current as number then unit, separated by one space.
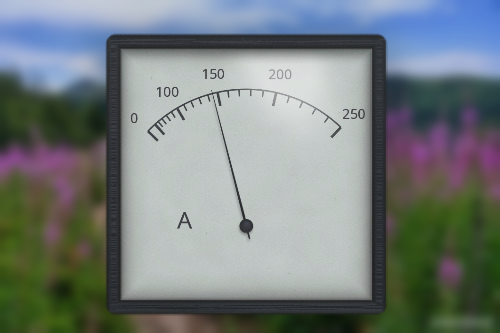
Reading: 145 A
